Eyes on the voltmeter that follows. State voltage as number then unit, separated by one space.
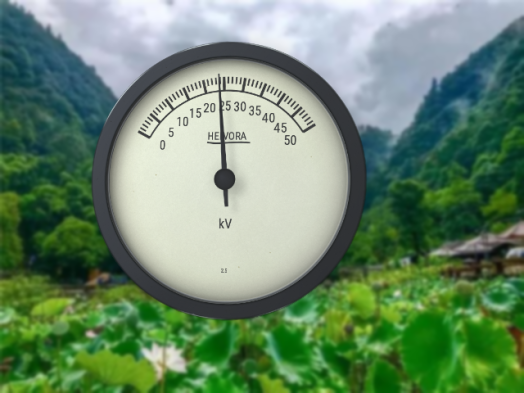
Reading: 24 kV
